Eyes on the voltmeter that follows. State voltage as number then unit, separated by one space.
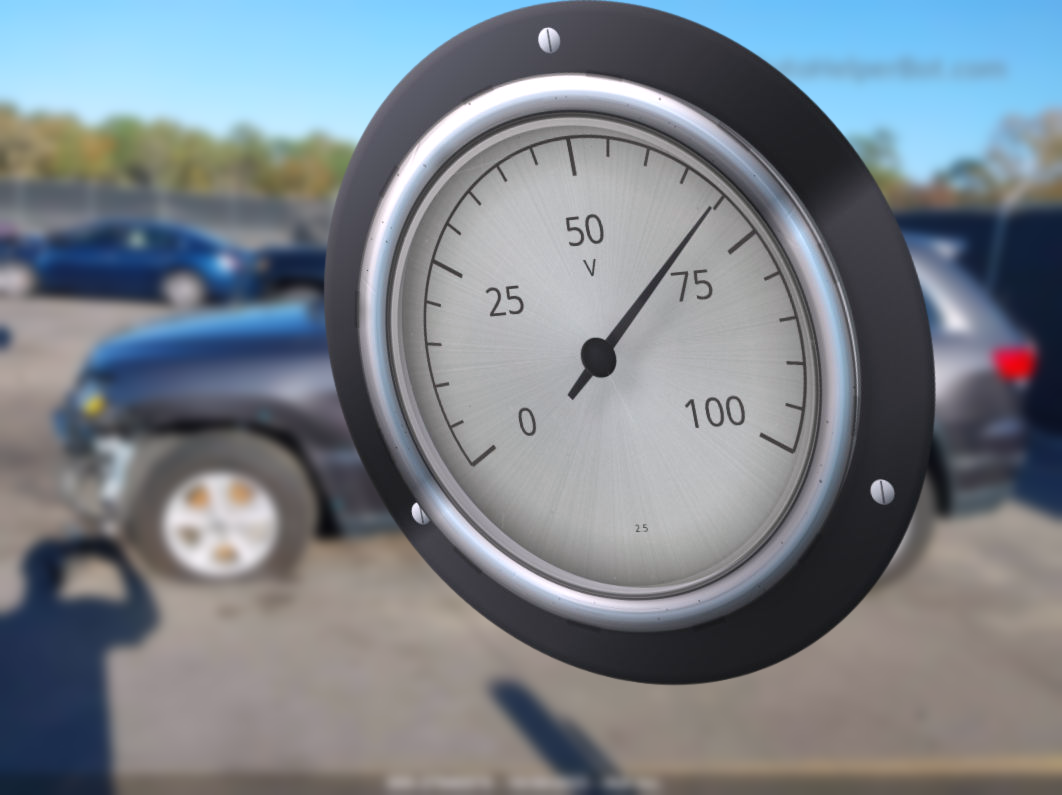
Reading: 70 V
